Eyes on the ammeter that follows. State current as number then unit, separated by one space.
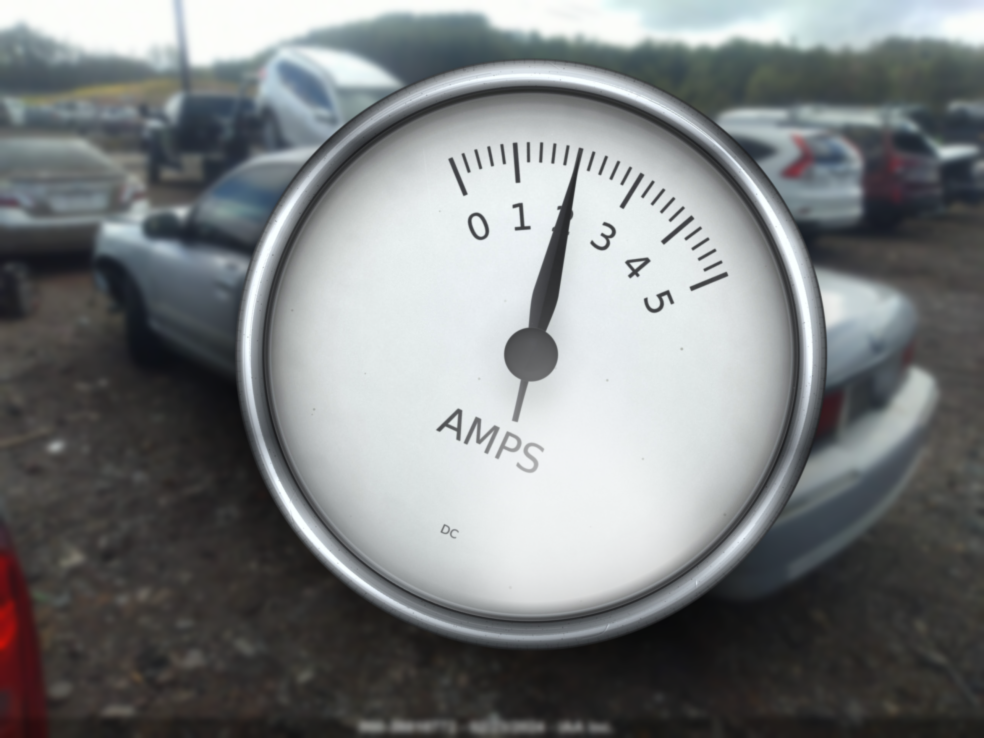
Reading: 2 A
